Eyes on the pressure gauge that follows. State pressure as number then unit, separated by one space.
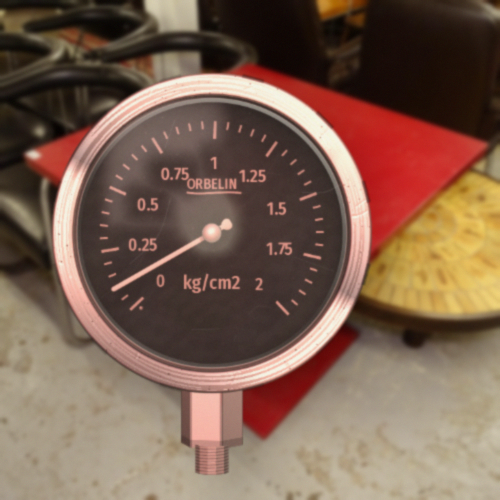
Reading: 0.1 kg/cm²
